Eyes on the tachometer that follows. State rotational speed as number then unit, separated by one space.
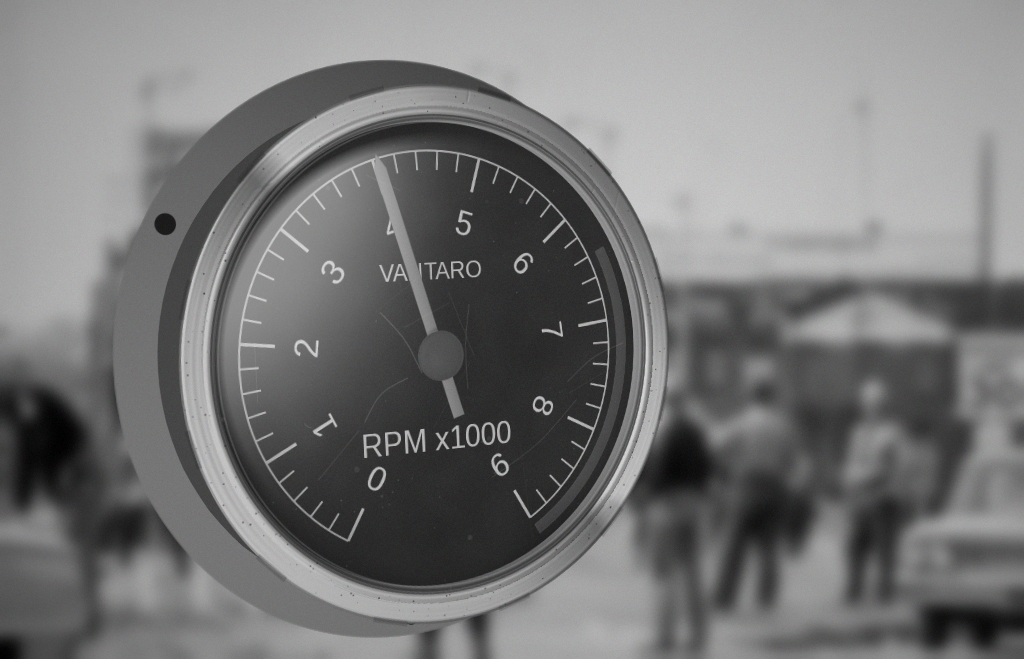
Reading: 4000 rpm
